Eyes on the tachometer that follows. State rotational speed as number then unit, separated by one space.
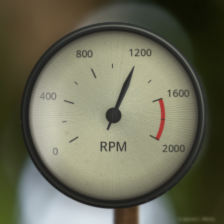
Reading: 1200 rpm
